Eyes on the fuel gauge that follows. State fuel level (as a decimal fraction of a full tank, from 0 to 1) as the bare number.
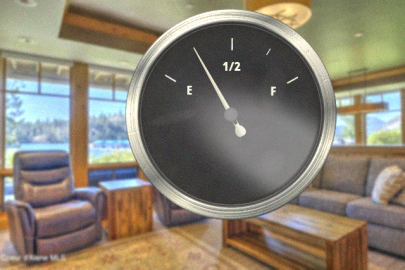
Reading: 0.25
